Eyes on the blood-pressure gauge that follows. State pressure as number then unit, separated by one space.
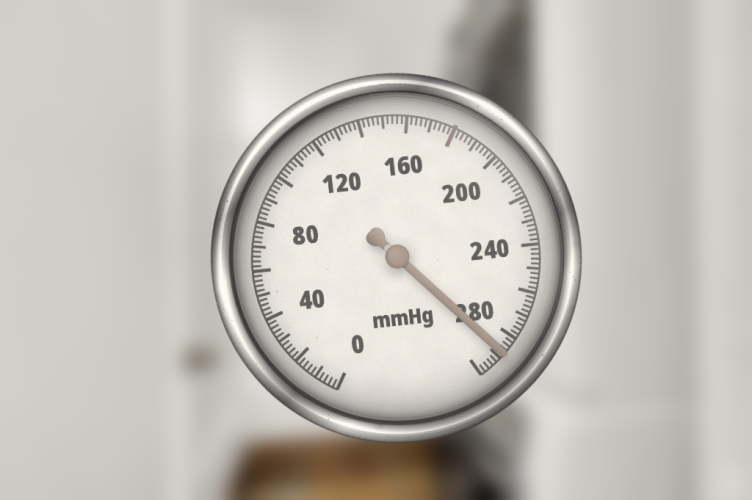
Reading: 288 mmHg
